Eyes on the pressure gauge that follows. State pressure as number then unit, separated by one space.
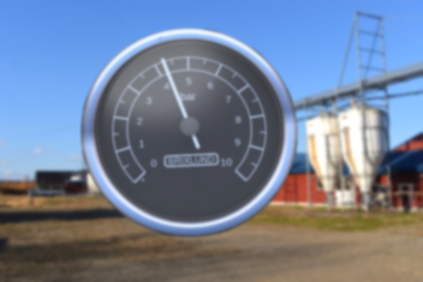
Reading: 4.25 bar
